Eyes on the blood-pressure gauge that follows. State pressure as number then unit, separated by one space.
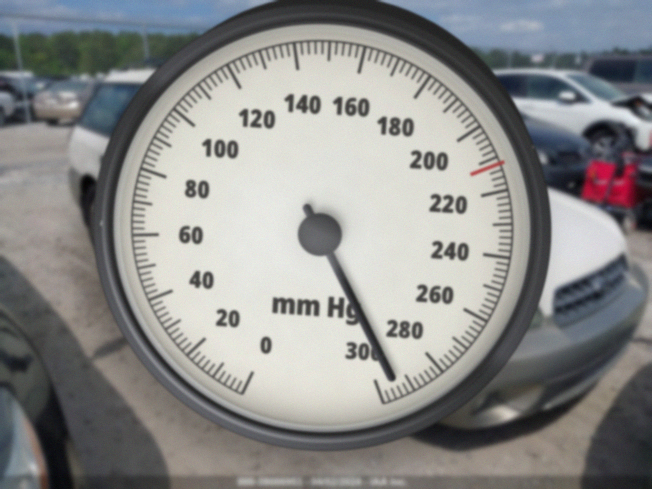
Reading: 294 mmHg
